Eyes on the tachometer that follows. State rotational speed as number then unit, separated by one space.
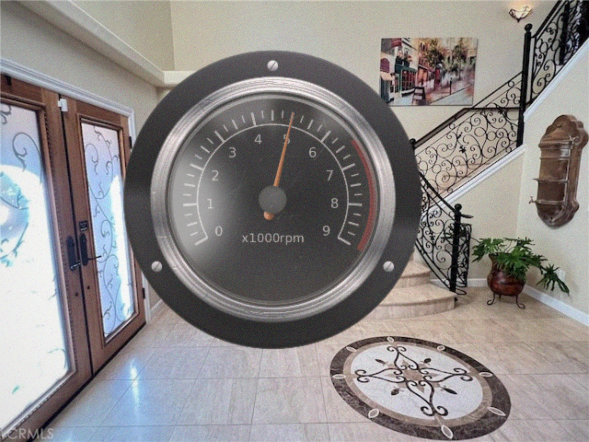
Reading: 5000 rpm
